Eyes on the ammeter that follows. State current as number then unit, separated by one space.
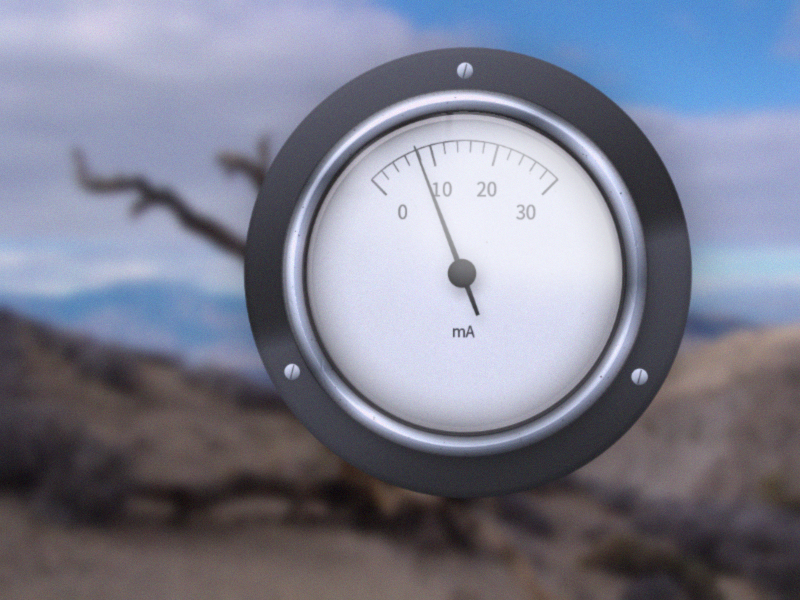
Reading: 8 mA
